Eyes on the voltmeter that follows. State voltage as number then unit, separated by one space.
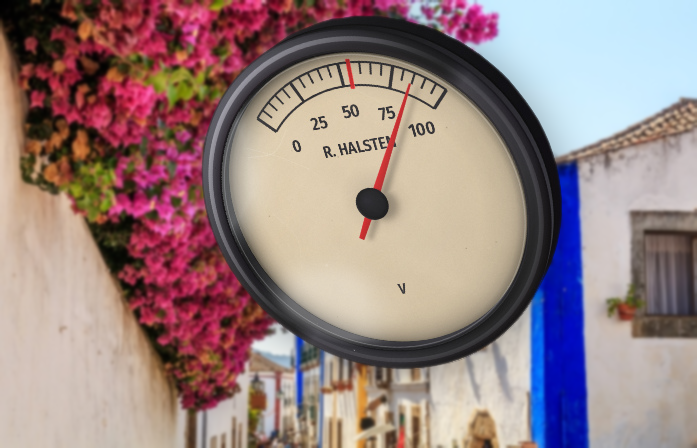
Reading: 85 V
